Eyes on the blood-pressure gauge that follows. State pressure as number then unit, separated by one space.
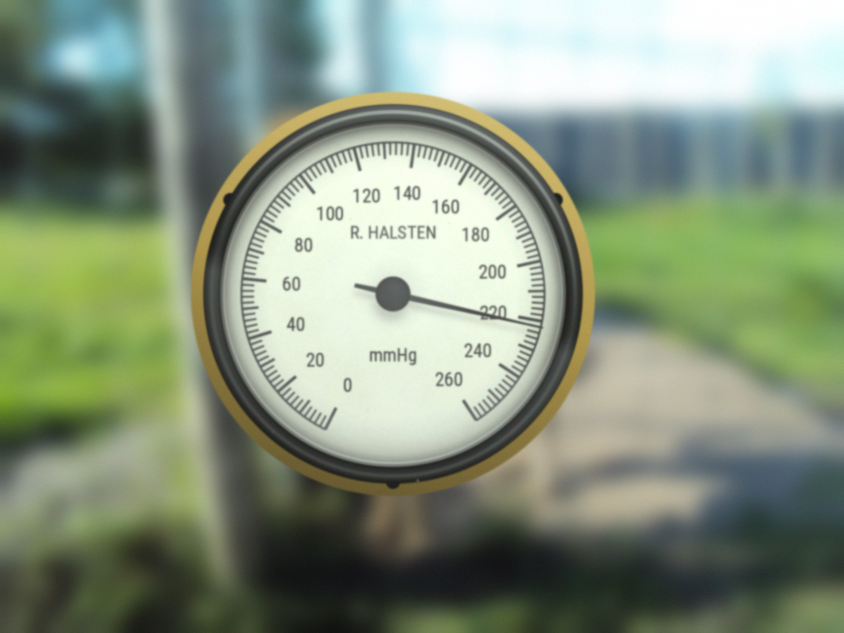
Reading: 222 mmHg
